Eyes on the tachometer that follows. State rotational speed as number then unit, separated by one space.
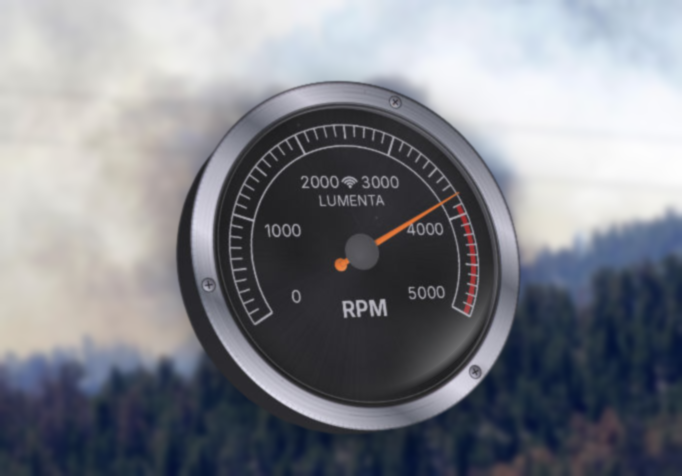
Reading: 3800 rpm
